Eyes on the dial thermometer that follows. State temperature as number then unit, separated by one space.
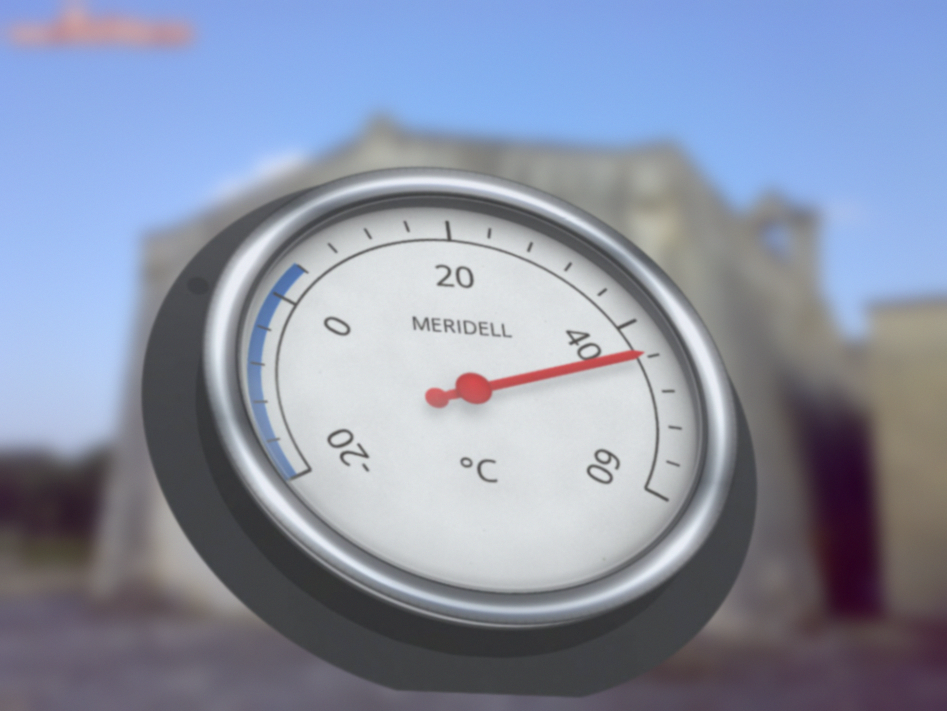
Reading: 44 °C
